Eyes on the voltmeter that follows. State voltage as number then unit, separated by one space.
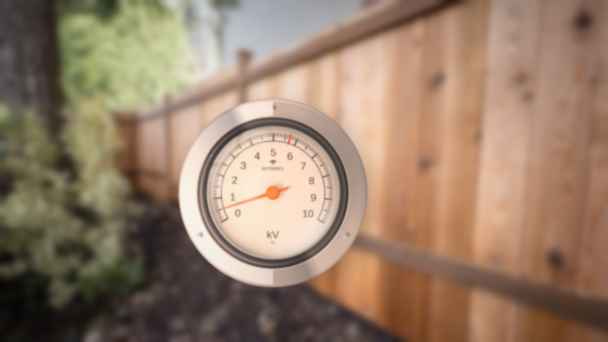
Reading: 0.5 kV
